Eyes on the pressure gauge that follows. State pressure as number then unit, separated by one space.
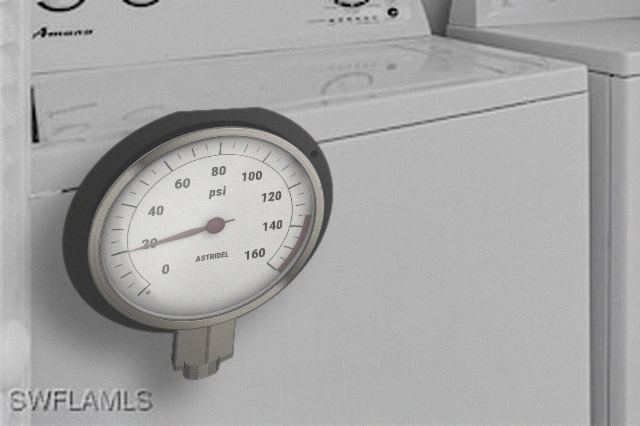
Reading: 20 psi
